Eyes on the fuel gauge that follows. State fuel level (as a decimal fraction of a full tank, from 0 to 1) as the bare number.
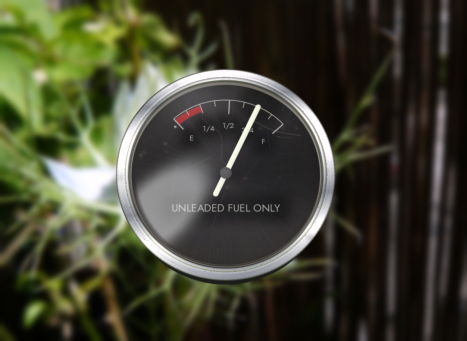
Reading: 0.75
